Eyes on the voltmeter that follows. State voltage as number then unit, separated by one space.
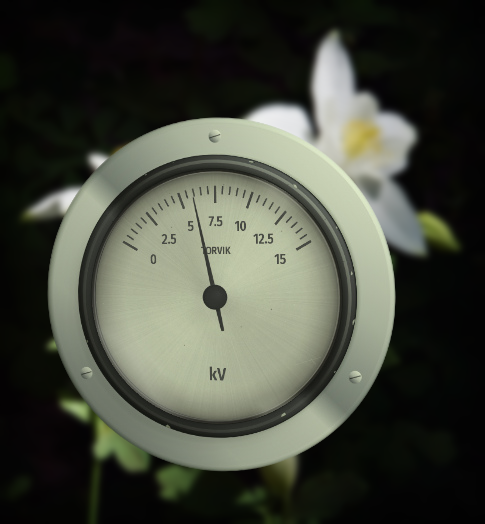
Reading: 6 kV
